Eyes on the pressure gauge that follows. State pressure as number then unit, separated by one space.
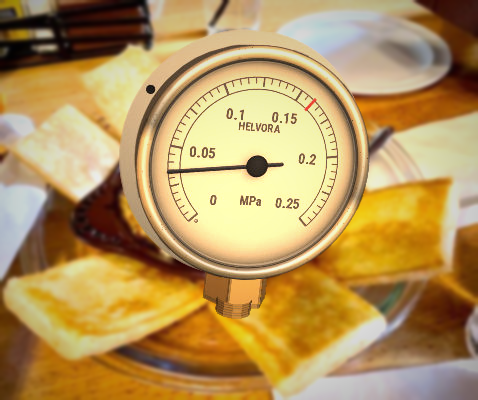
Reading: 0.035 MPa
